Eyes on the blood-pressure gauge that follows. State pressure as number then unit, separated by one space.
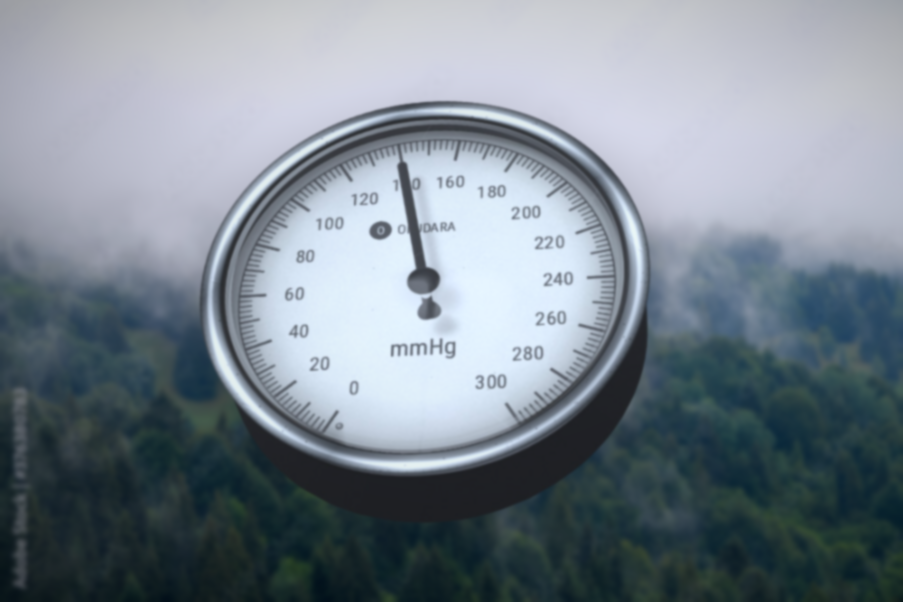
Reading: 140 mmHg
